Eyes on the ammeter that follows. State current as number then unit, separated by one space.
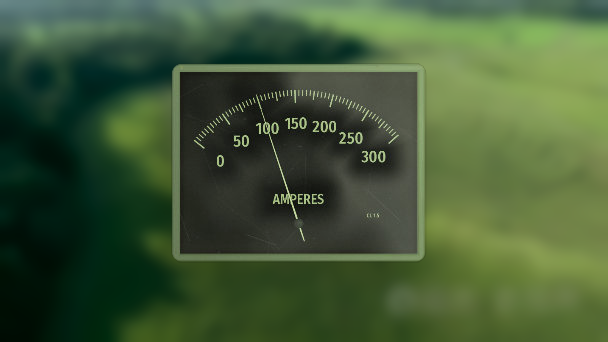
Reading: 100 A
